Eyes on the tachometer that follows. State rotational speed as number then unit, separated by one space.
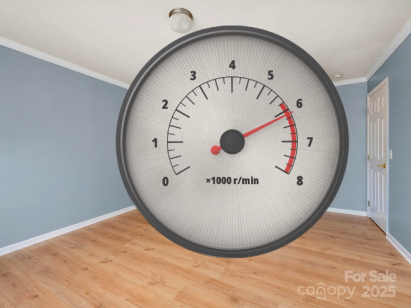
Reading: 6125 rpm
